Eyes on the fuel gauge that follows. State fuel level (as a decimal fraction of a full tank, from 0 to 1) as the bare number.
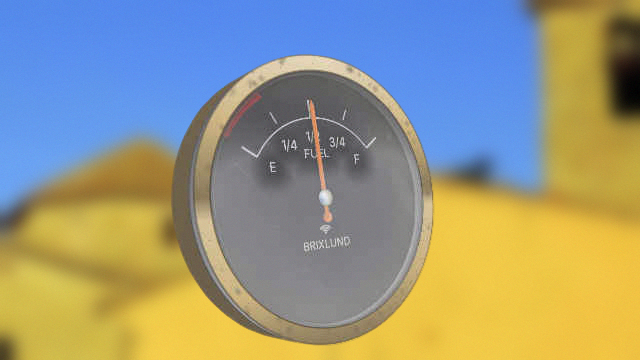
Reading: 0.5
